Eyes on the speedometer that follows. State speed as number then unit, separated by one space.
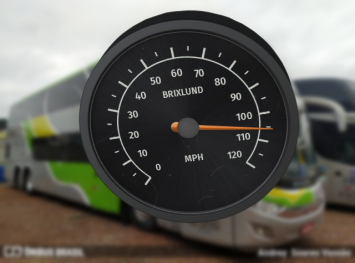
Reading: 105 mph
